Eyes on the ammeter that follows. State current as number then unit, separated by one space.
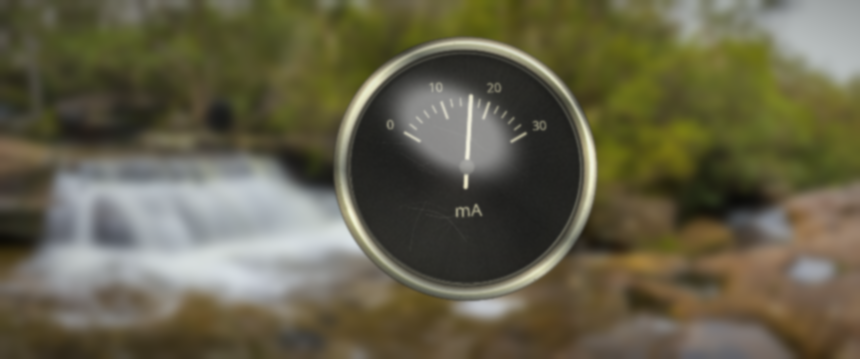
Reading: 16 mA
